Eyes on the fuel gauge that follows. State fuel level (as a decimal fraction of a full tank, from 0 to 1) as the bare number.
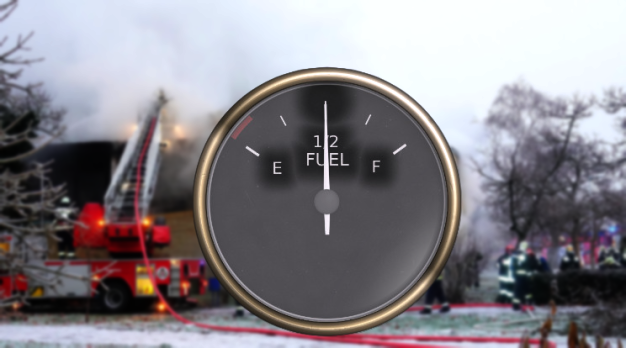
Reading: 0.5
